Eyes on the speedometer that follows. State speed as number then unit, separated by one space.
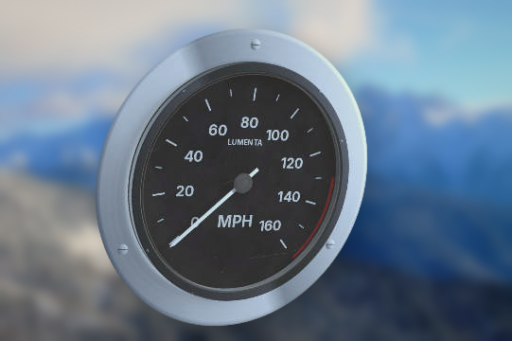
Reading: 0 mph
